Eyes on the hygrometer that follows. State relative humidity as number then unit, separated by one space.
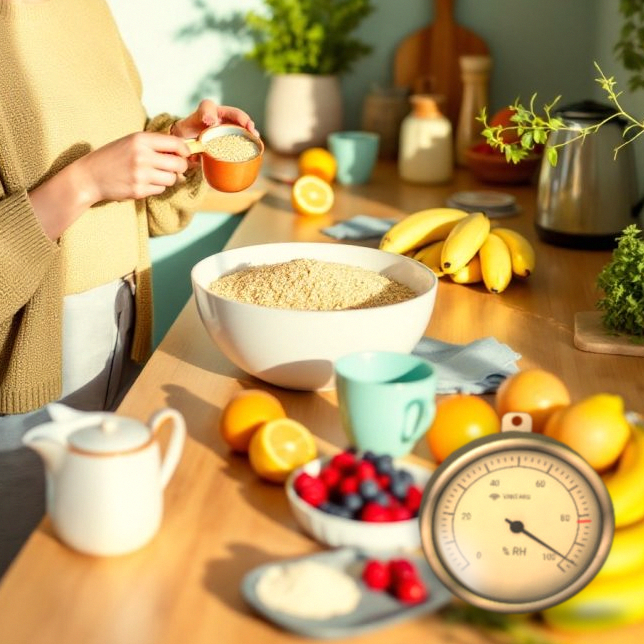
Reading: 96 %
